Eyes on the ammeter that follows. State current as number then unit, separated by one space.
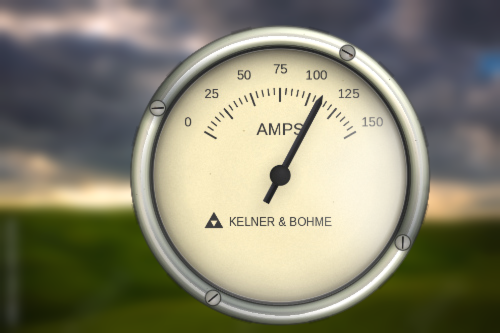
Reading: 110 A
